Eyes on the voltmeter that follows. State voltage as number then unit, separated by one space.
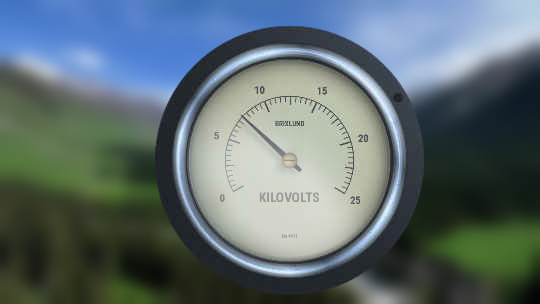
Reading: 7.5 kV
